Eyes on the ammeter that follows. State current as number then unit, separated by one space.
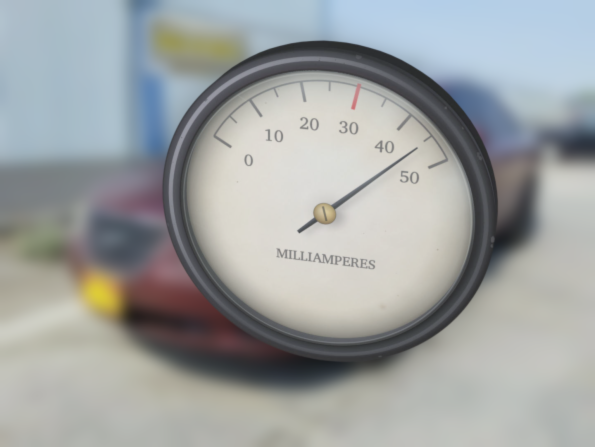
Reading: 45 mA
